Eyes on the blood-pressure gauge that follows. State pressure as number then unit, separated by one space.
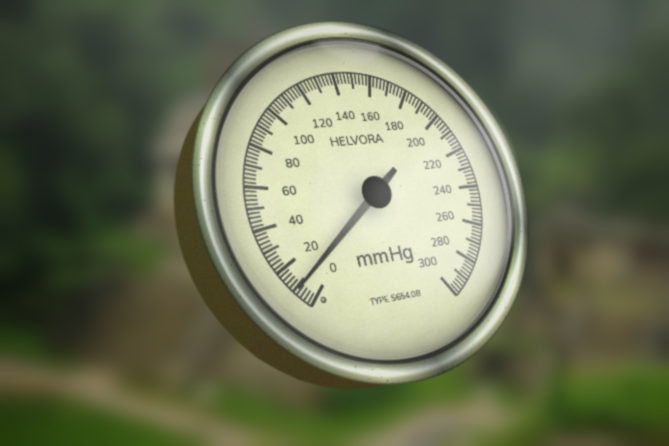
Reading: 10 mmHg
